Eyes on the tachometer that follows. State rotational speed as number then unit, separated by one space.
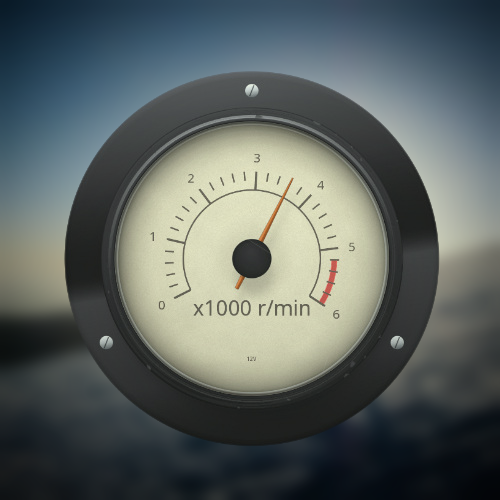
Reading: 3600 rpm
